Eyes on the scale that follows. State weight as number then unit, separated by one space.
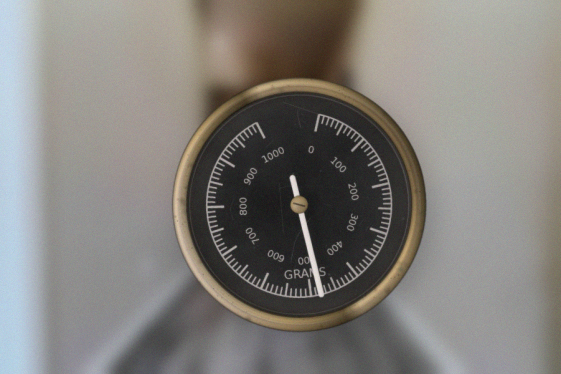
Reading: 480 g
